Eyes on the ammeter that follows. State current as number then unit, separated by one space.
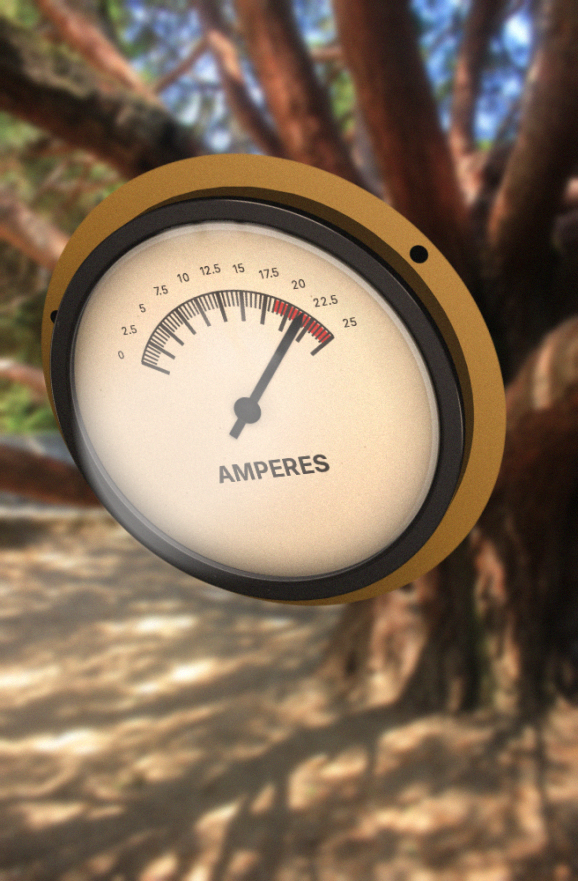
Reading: 21.5 A
